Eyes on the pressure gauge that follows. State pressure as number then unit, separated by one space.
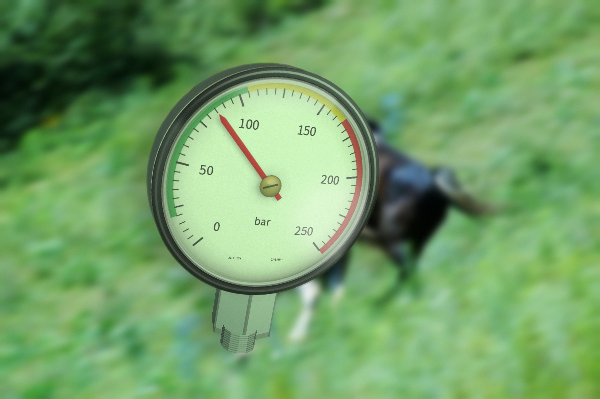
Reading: 85 bar
